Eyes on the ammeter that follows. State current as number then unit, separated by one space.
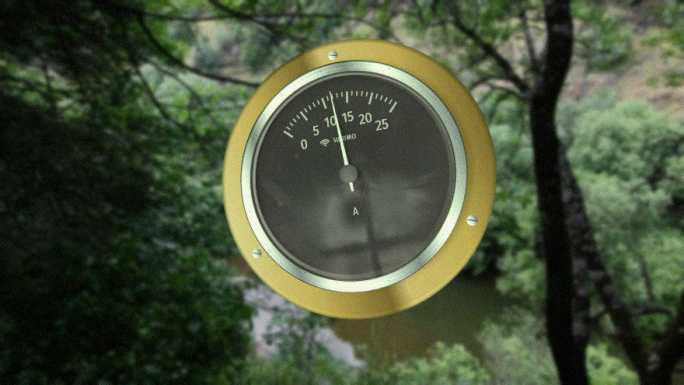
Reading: 12 A
